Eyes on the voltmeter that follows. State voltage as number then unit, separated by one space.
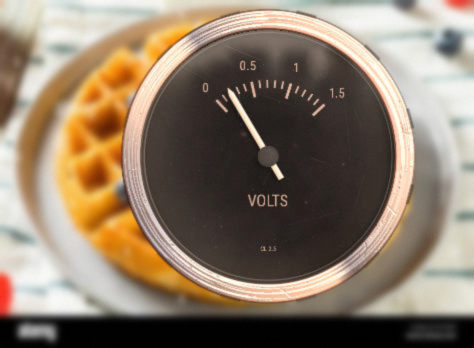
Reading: 0.2 V
